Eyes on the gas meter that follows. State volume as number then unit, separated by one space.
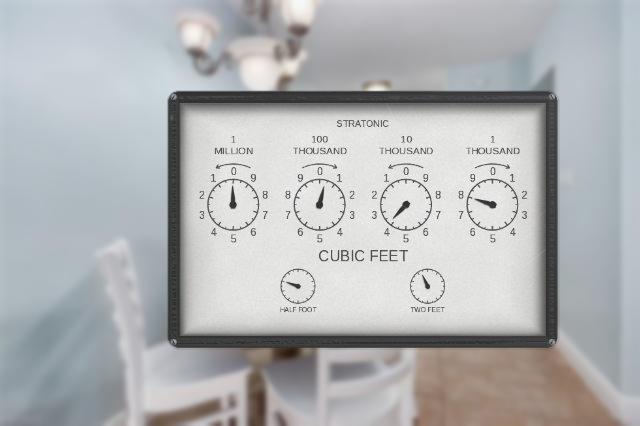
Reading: 3800 ft³
